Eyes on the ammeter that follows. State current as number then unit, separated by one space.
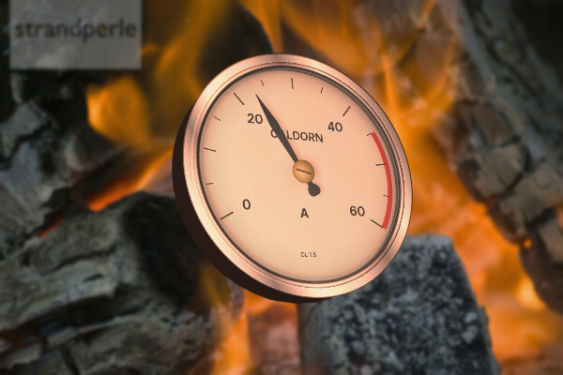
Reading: 22.5 A
